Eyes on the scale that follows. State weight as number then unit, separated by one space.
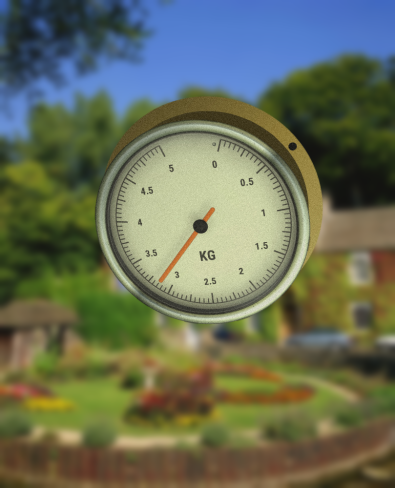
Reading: 3.15 kg
